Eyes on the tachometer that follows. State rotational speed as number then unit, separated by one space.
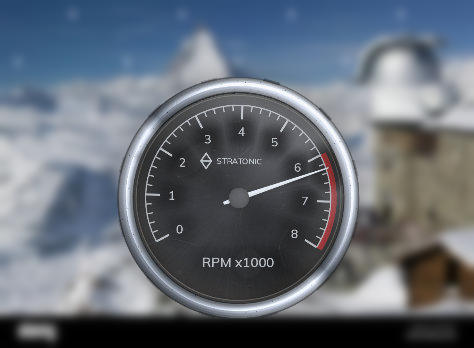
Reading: 6300 rpm
